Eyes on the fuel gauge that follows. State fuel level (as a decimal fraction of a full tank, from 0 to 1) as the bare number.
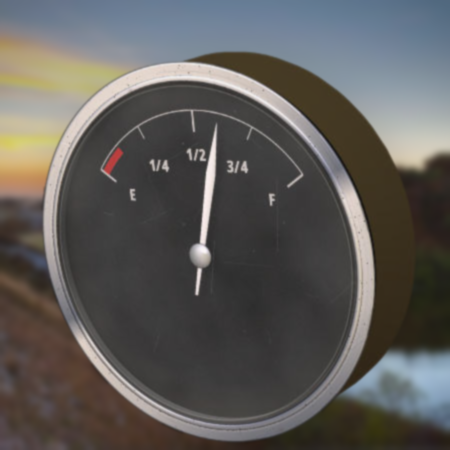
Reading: 0.625
